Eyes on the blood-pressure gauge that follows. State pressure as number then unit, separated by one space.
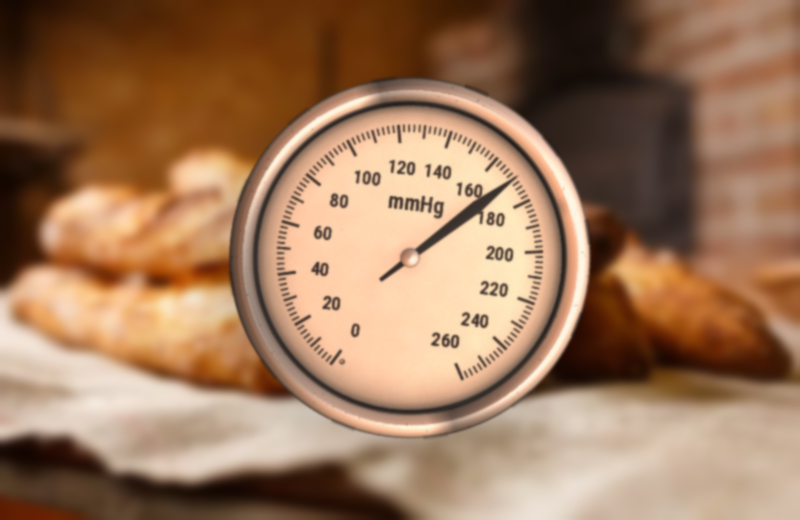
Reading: 170 mmHg
